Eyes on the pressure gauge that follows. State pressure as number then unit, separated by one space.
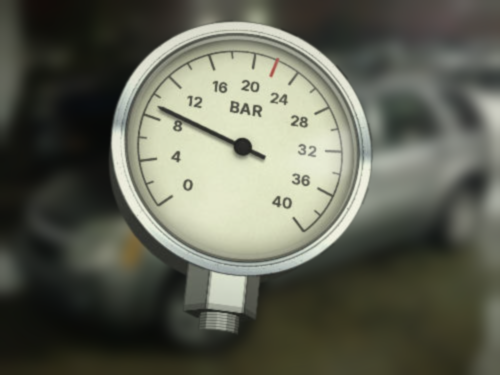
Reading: 9 bar
